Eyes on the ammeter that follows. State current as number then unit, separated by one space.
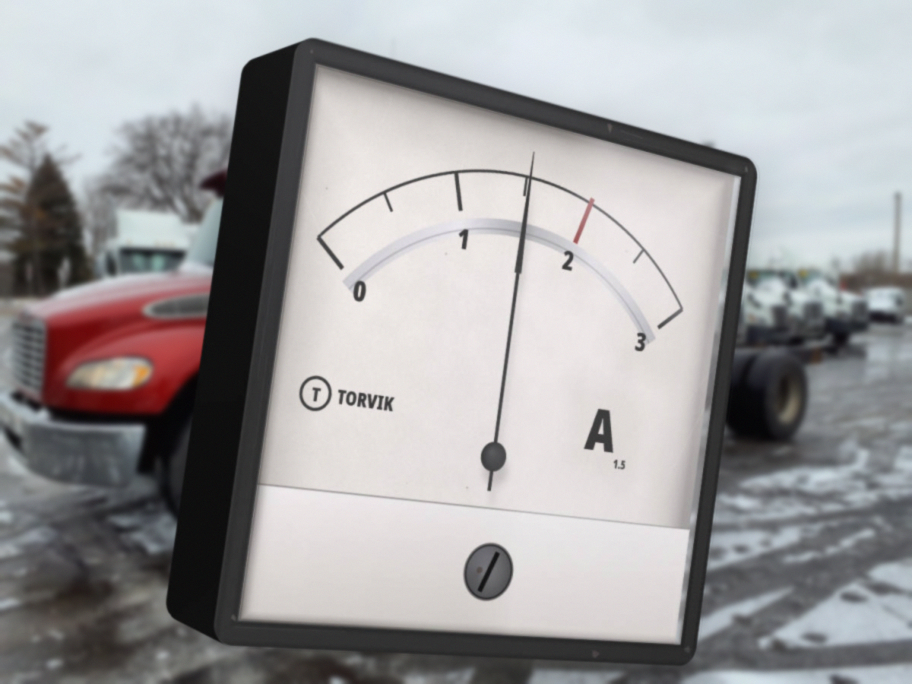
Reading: 1.5 A
